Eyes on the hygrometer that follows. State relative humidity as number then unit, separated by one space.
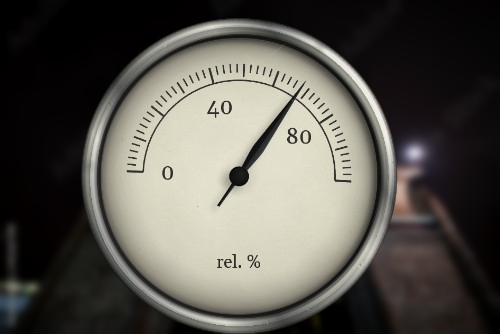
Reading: 68 %
